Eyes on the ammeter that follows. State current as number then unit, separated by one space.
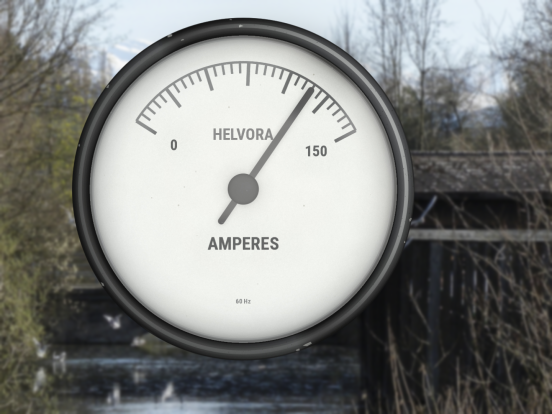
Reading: 115 A
